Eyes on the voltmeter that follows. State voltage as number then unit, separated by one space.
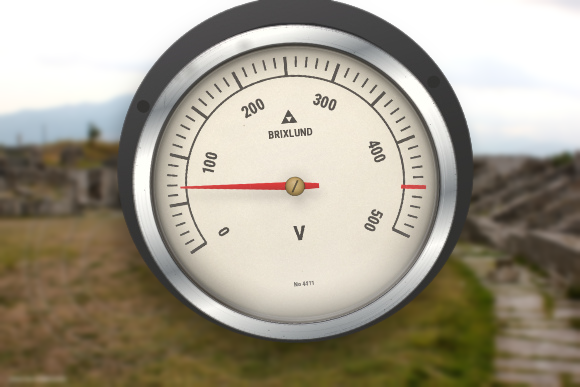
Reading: 70 V
